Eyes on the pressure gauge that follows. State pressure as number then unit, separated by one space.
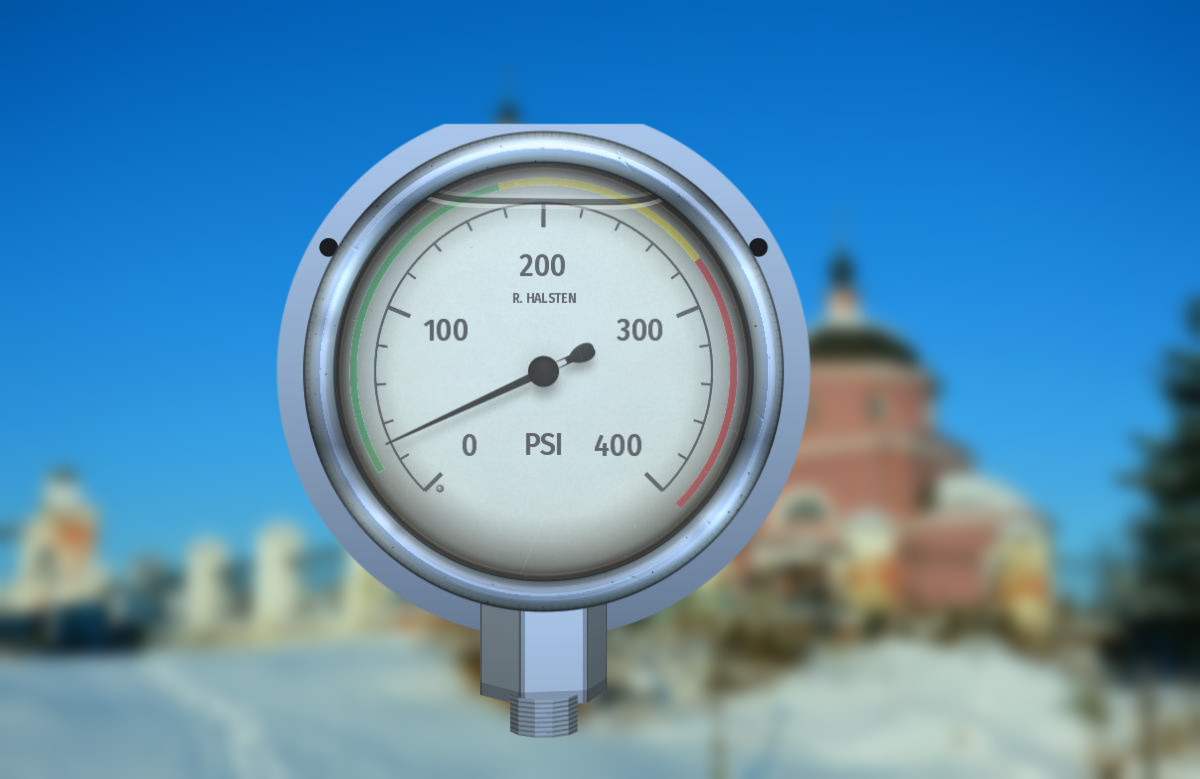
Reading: 30 psi
